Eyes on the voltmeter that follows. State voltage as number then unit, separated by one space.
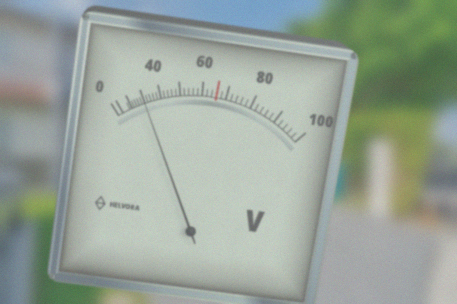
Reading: 30 V
